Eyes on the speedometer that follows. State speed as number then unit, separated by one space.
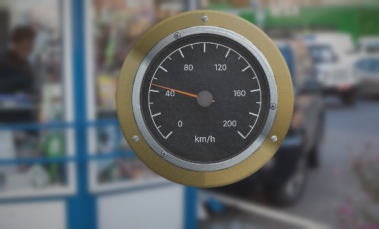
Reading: 45 km/h
